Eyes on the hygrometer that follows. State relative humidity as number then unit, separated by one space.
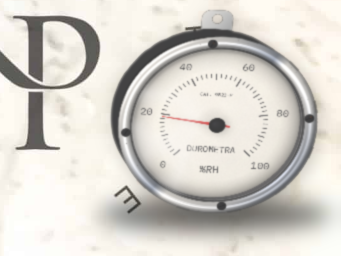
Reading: 20 %
